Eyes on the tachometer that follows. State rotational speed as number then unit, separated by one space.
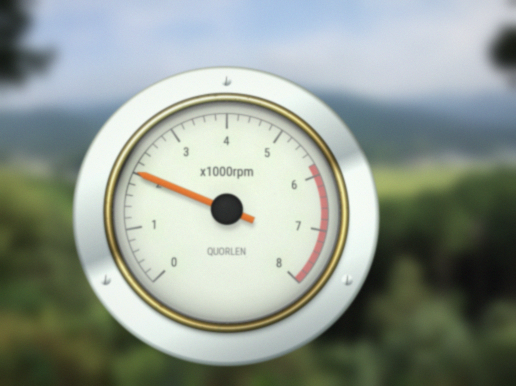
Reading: 2000 rpm
